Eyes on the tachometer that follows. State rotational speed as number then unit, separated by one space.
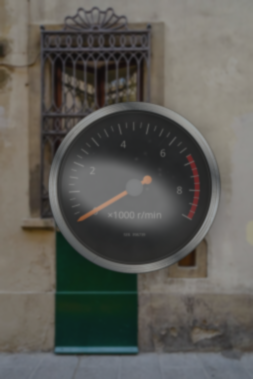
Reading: 0 rpm
